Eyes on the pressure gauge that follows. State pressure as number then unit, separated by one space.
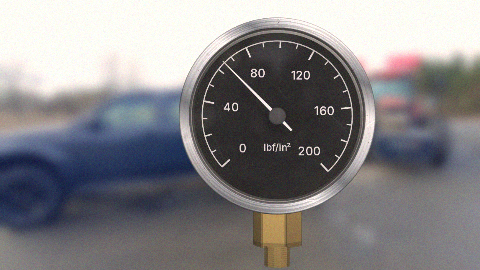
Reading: 65 psi
